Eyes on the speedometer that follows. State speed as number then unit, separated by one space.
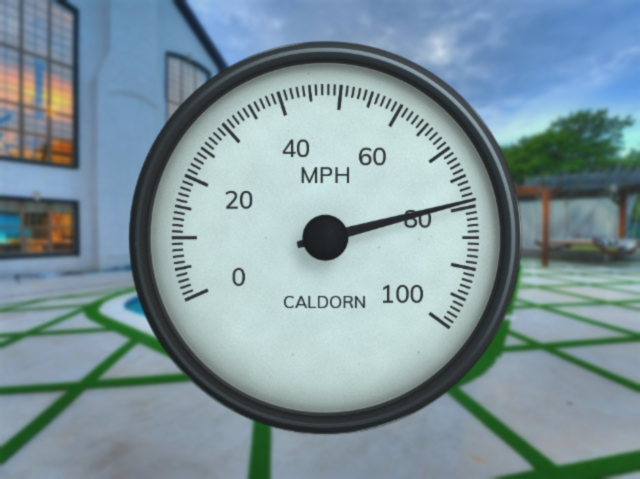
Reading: 79 mph
